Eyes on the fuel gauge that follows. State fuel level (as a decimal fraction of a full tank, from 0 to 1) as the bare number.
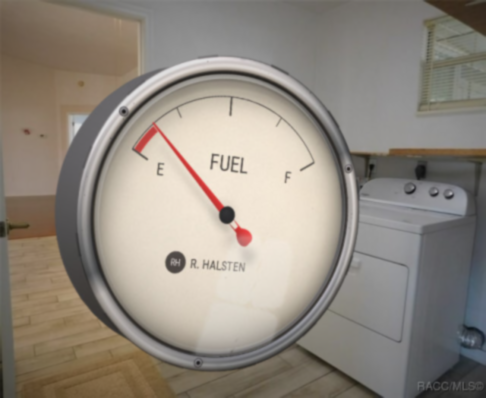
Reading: 0.125
